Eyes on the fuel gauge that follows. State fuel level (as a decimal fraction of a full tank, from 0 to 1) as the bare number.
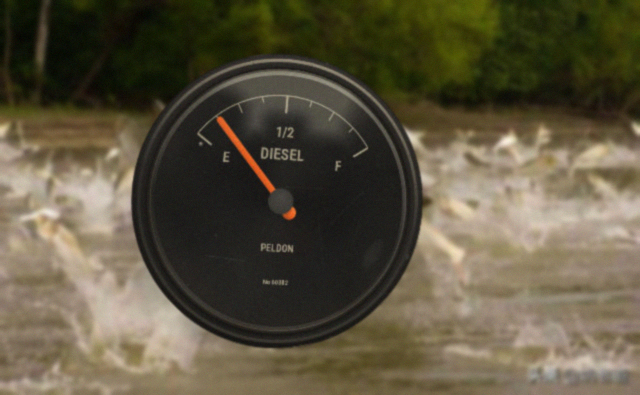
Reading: 0.125
